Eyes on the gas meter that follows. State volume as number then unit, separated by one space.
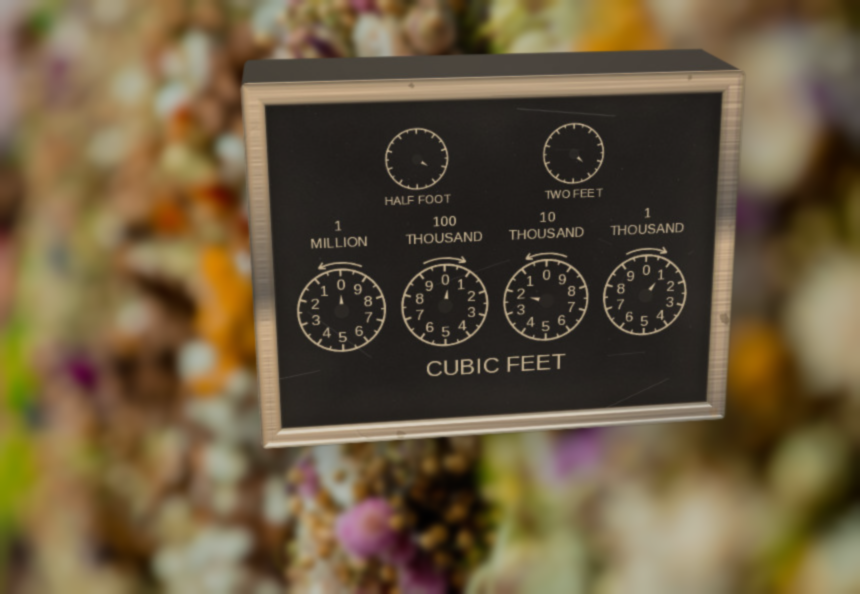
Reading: 2100 ft³
